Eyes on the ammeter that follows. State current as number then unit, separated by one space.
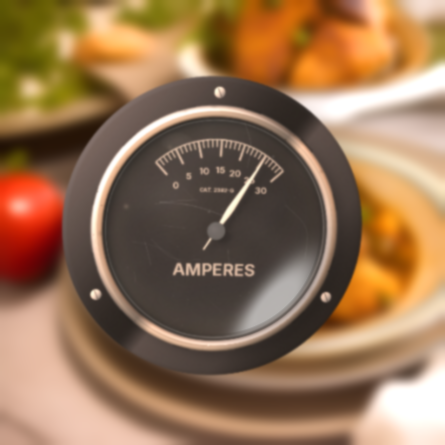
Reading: 25 A
